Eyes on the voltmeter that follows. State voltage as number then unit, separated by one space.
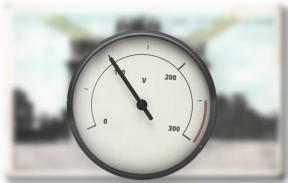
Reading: 100 V
